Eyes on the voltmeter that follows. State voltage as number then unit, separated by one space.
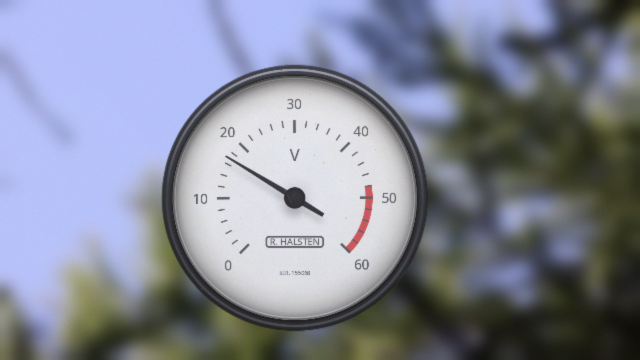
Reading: 17 V
